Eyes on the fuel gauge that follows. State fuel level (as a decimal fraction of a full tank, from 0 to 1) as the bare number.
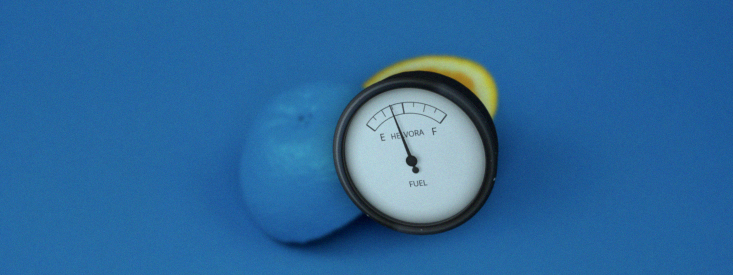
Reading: 0.375
